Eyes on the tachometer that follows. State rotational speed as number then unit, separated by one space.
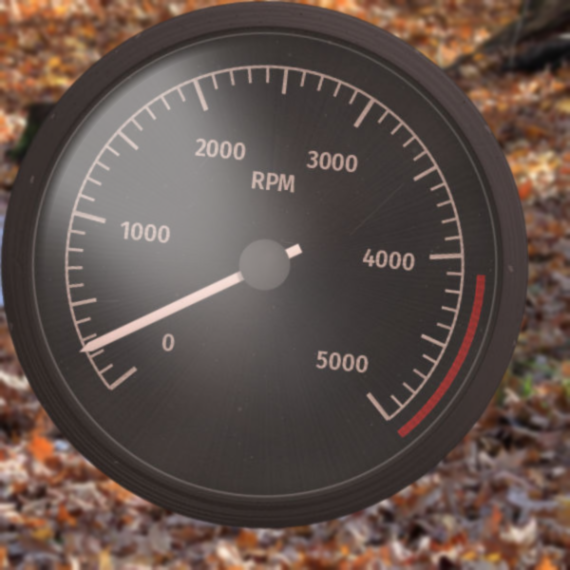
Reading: 250 rpm
